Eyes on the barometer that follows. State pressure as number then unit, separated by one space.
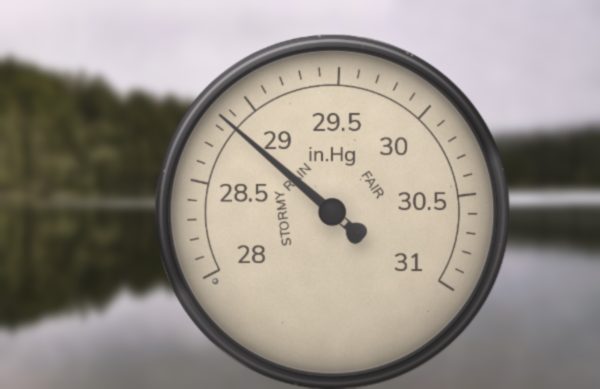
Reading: 28.85 inHg
